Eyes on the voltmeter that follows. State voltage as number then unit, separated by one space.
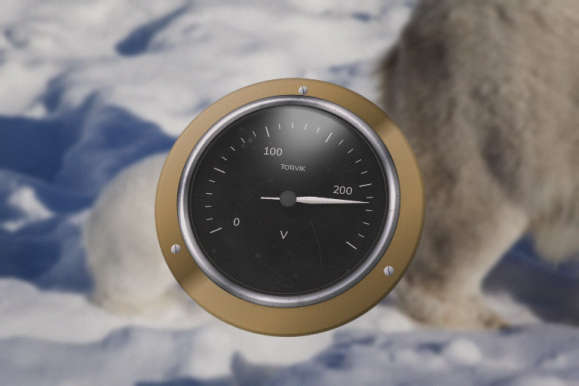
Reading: 215 V
